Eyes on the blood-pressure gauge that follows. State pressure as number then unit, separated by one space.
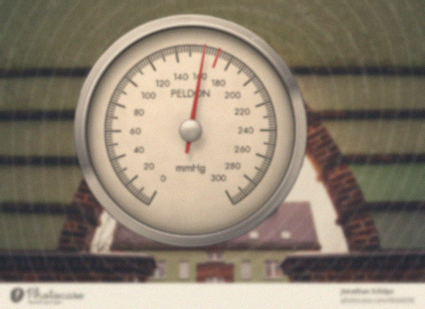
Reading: 160 mmHg
